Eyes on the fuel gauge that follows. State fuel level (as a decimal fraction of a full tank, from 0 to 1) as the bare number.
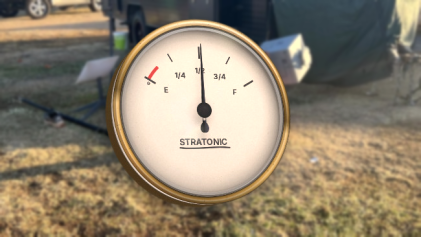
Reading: 0.5
